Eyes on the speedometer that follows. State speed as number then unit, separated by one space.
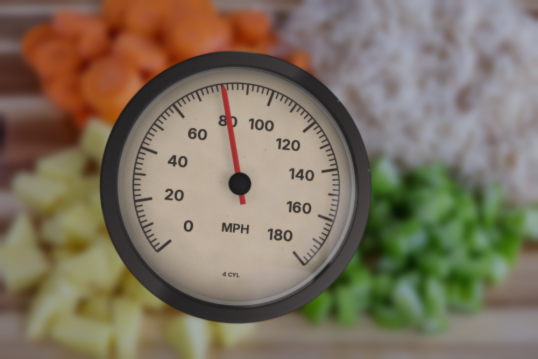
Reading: 80 mph
